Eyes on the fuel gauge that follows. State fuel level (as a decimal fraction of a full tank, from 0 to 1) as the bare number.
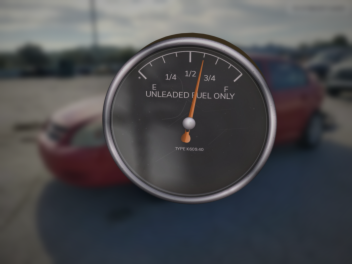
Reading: 0.625
